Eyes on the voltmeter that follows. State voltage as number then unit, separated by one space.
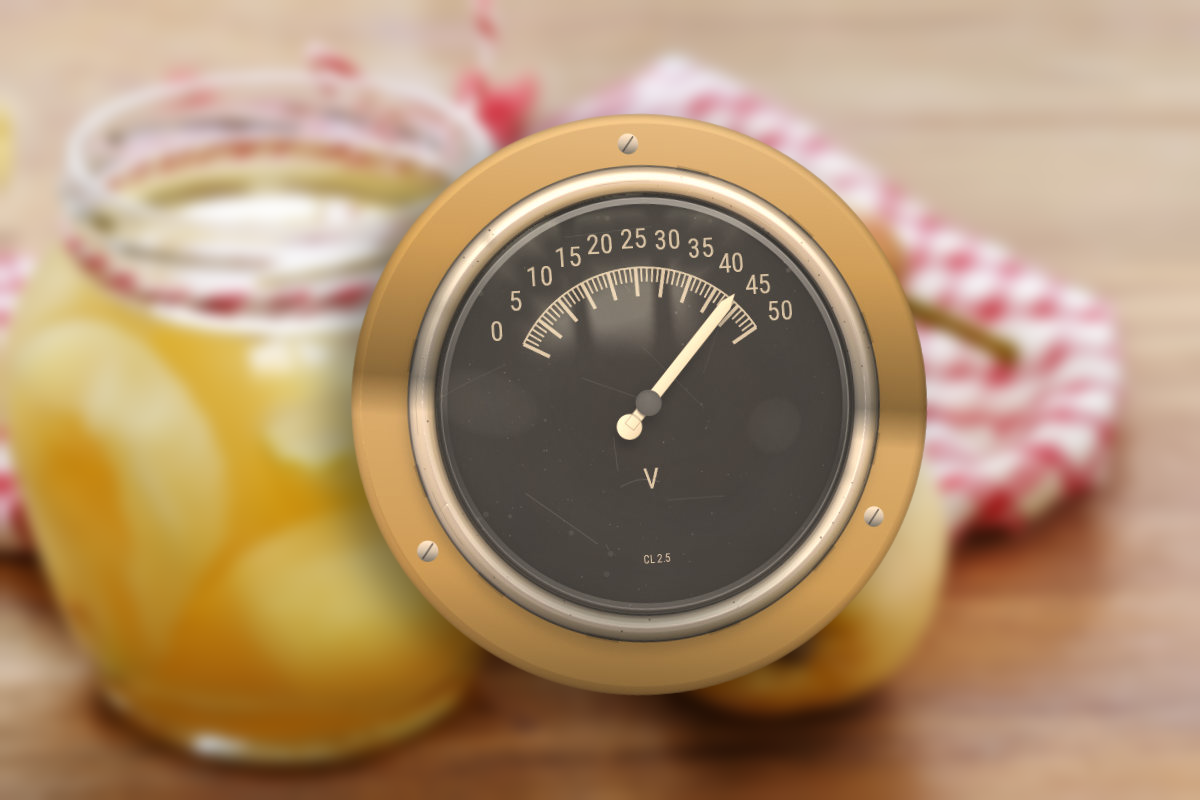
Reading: 43 V
